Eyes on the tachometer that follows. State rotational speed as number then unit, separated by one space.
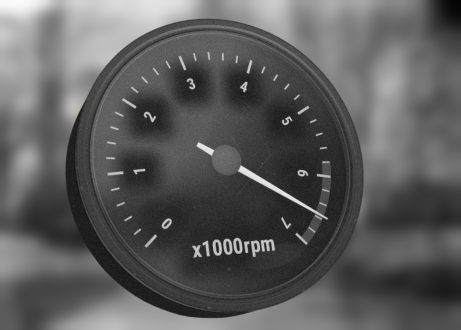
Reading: 6600 rpm
